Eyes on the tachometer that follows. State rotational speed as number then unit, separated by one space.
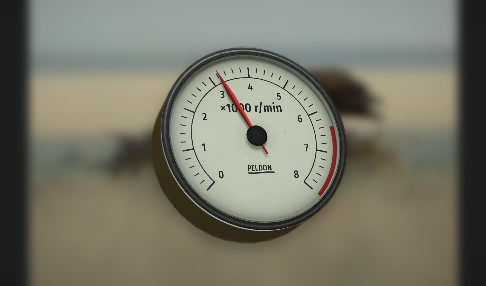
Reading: 3200 rpm
